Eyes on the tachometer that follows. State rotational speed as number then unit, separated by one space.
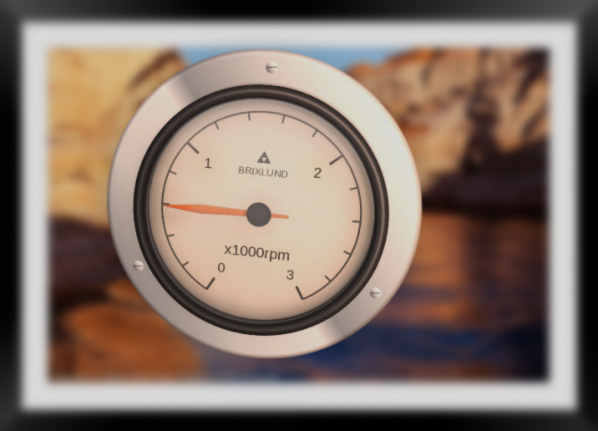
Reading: 600 rpm
